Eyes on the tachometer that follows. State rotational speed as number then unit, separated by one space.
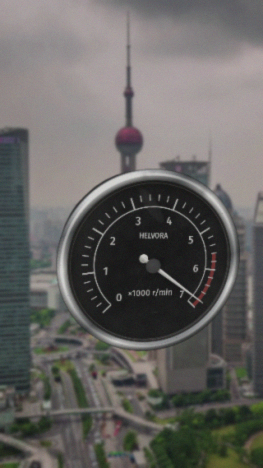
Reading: 6800 rpm
